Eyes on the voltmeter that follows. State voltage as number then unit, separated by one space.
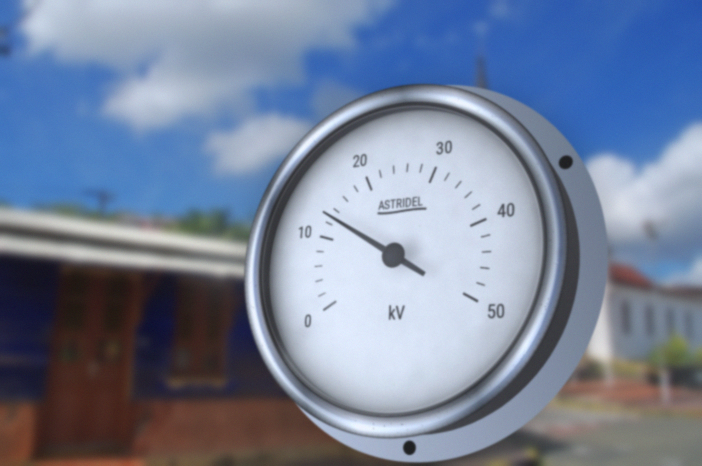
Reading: 13 kV
